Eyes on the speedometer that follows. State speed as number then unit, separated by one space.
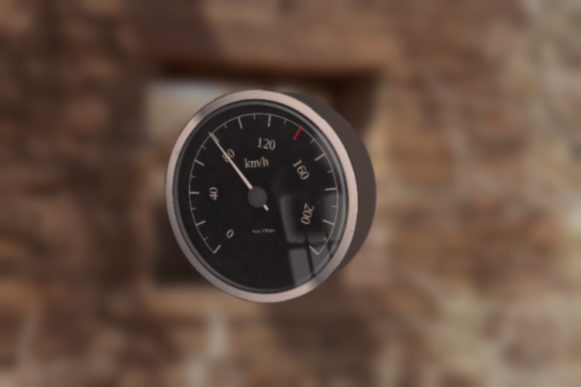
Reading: 80 km/h
